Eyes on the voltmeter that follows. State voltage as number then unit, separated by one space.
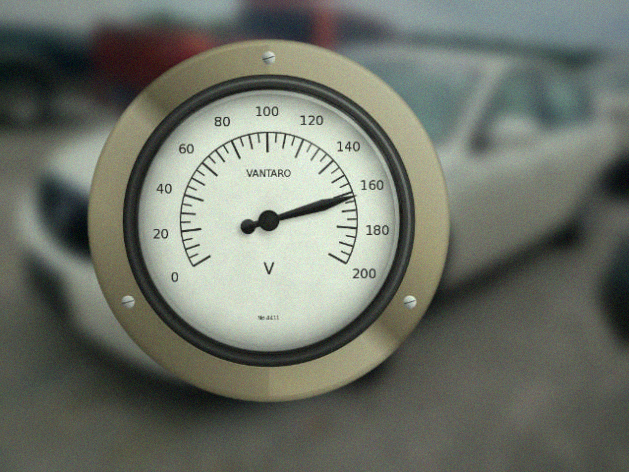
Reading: 162.5 V
